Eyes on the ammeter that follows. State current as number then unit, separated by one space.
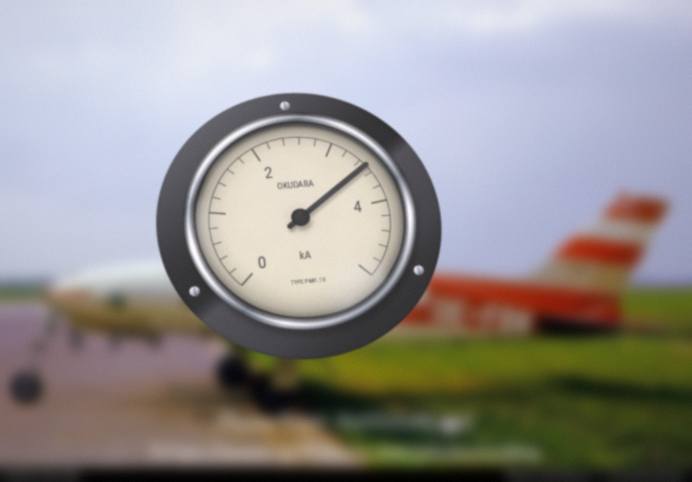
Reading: 3.5 kA
